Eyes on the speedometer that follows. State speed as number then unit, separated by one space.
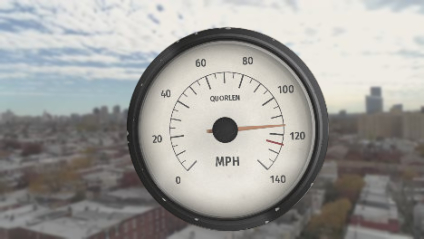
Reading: 115 mph
